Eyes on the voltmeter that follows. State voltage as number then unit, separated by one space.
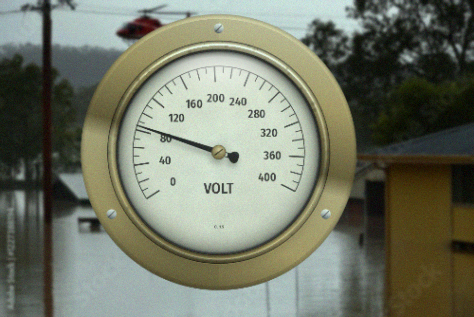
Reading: 85 V
